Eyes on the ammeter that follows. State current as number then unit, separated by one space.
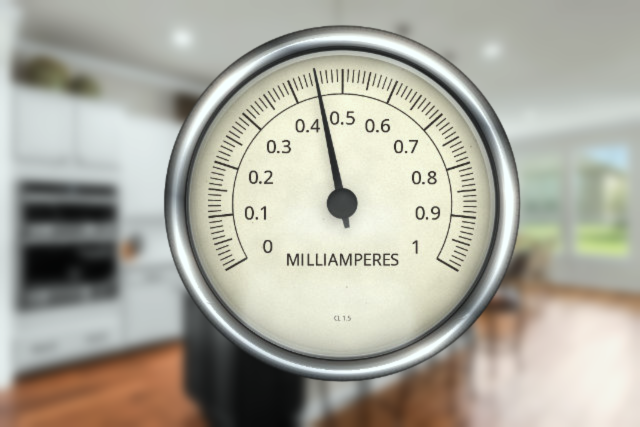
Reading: 0.45 mA
